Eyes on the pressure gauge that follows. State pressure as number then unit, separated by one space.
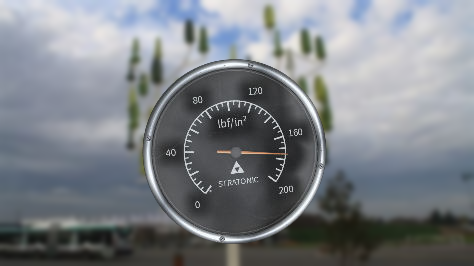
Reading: 175 psi
